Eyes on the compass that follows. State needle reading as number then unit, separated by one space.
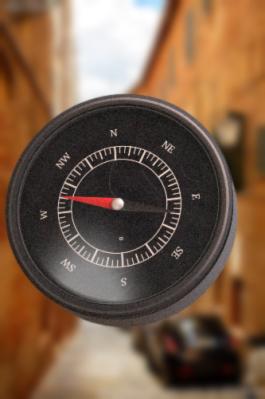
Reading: 285 °
